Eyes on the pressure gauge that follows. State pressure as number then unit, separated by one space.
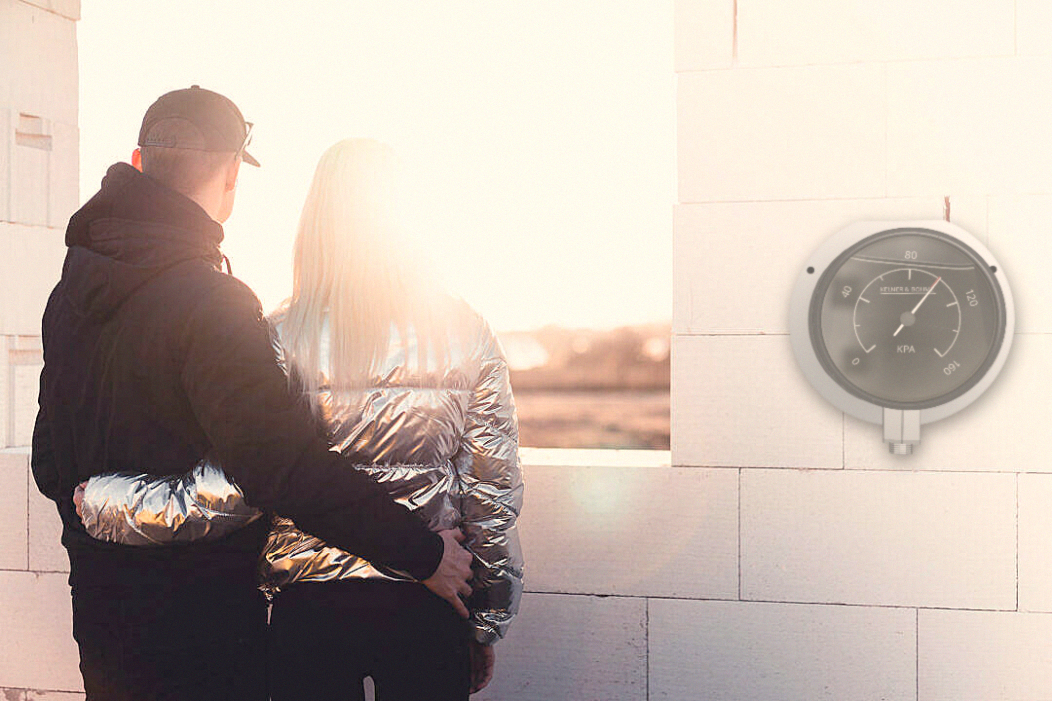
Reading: 100 kPa
